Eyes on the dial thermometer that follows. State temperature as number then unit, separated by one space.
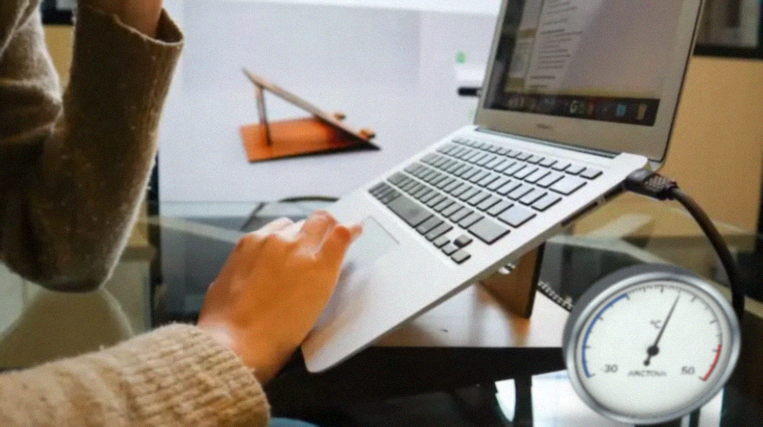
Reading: 15 °C
